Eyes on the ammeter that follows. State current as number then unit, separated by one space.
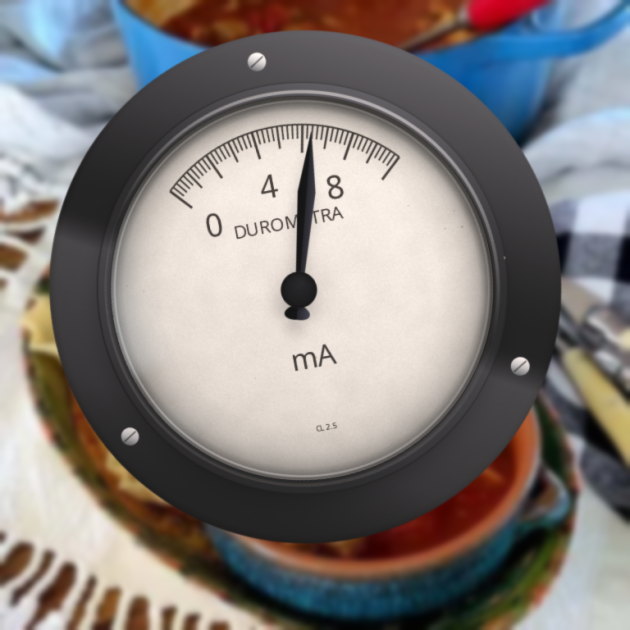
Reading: 6.4 mA
